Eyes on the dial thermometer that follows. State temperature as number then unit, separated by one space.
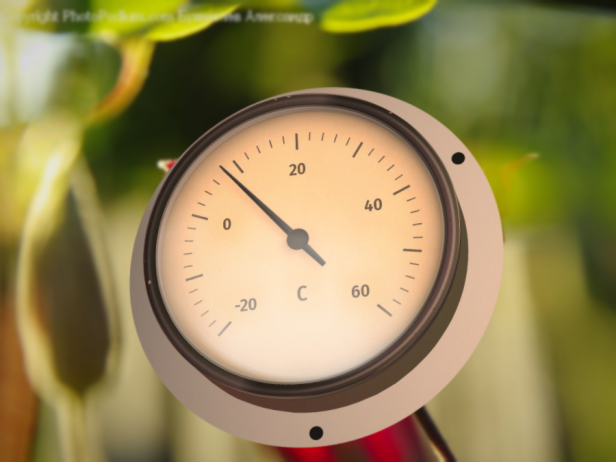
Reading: 8 °C
